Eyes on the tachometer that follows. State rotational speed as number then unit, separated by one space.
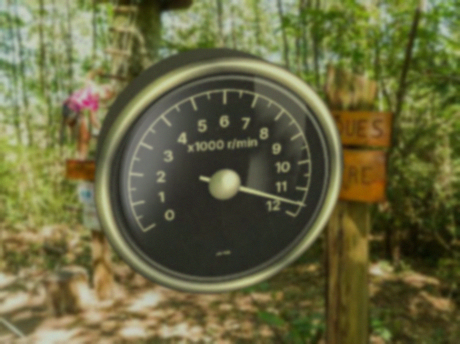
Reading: 11500 rpm
